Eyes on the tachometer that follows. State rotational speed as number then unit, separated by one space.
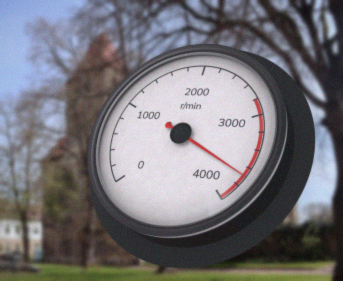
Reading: 3700 rpm
